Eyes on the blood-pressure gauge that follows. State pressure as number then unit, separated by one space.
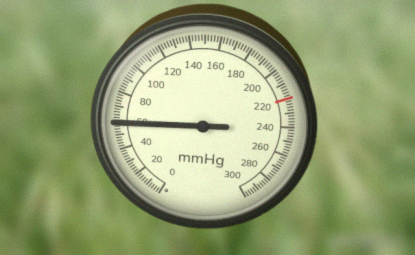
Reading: 60 mmHg
